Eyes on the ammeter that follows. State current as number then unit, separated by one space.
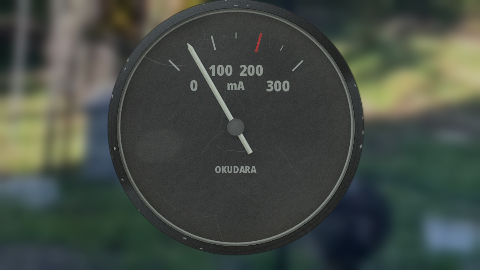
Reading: 50 mA
